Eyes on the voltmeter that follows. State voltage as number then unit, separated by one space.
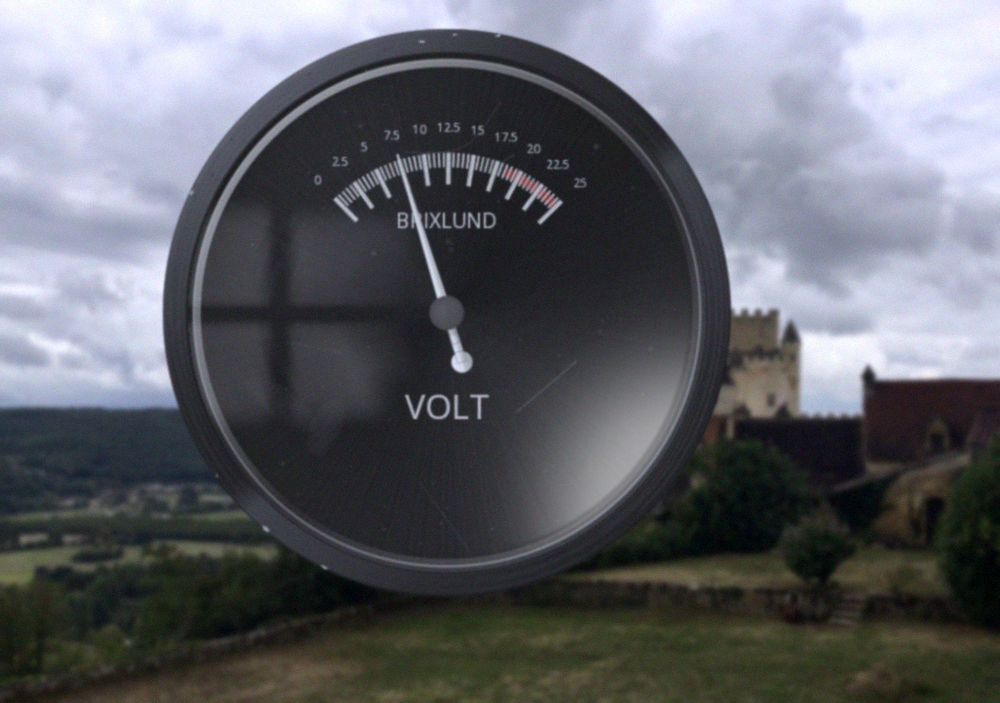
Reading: 7.5 V
